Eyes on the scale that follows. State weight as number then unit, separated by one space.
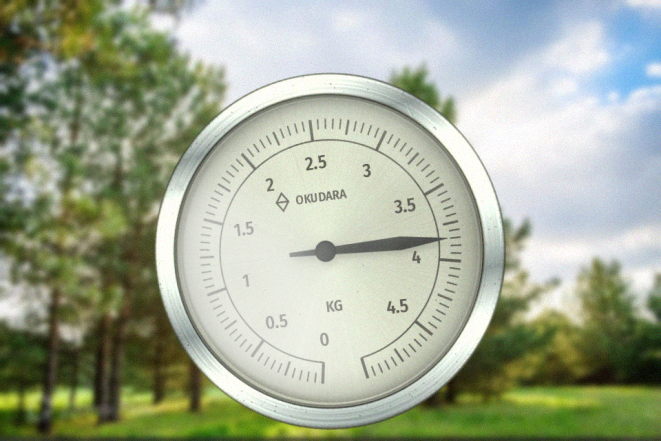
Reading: 3.85 kg
